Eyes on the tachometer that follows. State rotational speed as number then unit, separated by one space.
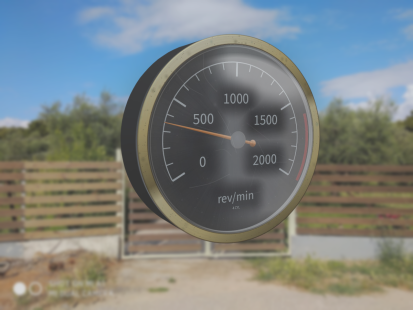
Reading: 350 rpm
